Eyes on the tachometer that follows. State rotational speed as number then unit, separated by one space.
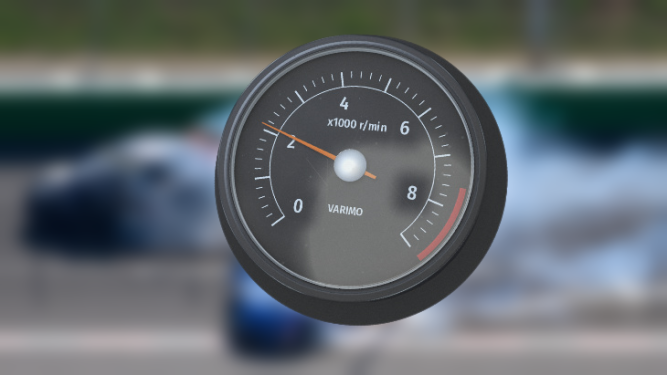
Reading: 2100 rpm
